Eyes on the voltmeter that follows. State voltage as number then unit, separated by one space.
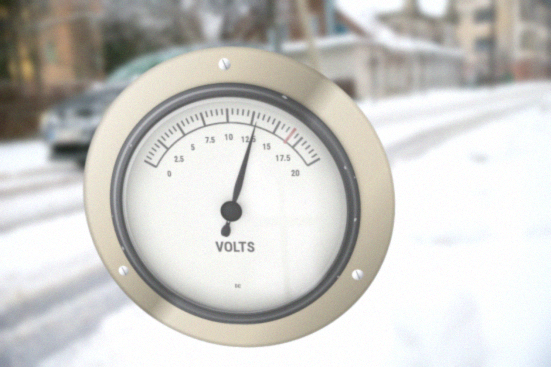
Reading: 13 V
